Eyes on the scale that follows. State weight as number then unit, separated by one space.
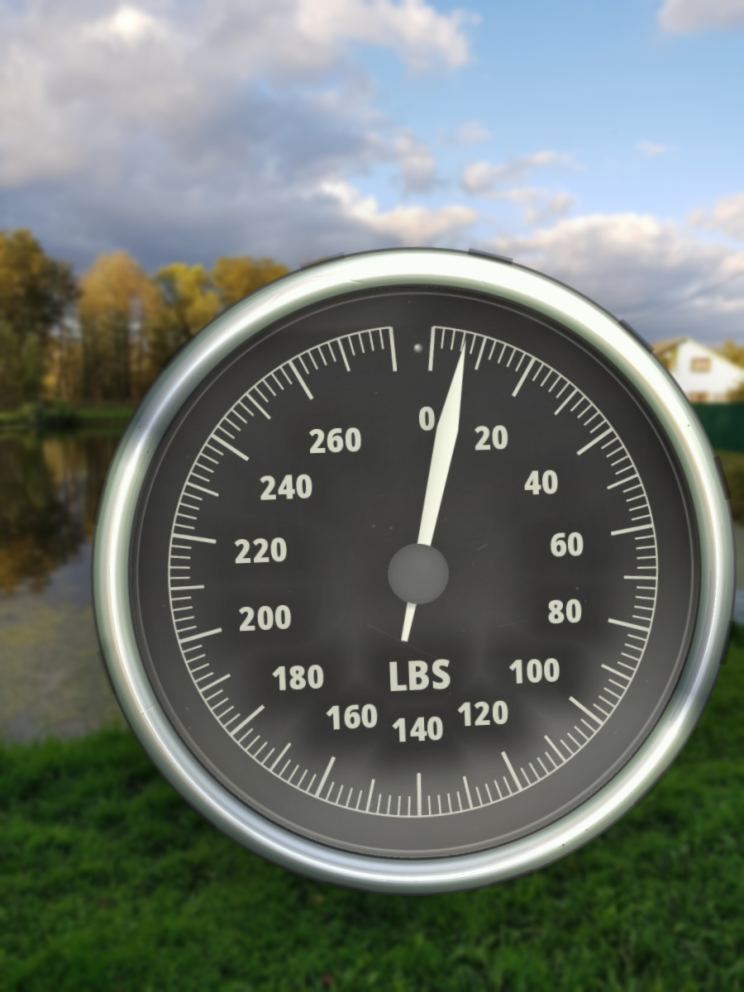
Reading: 6 lb
